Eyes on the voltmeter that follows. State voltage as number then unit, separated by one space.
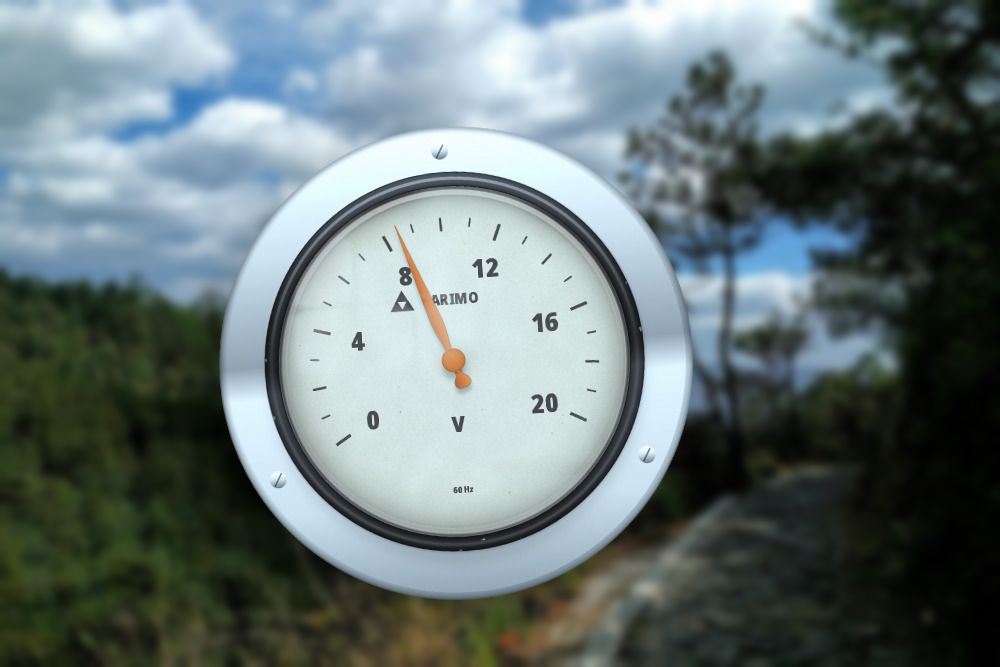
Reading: 8.5 V
